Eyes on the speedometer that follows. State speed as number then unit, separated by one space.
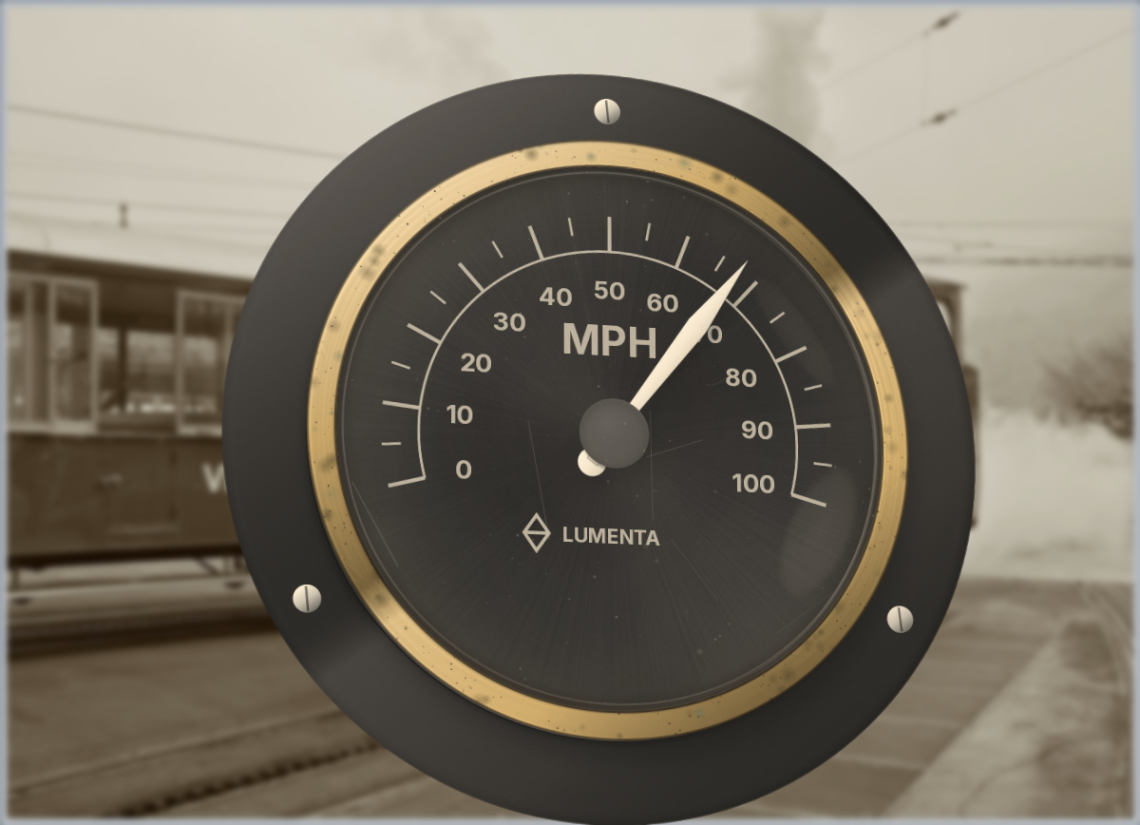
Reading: 67.5 mph
